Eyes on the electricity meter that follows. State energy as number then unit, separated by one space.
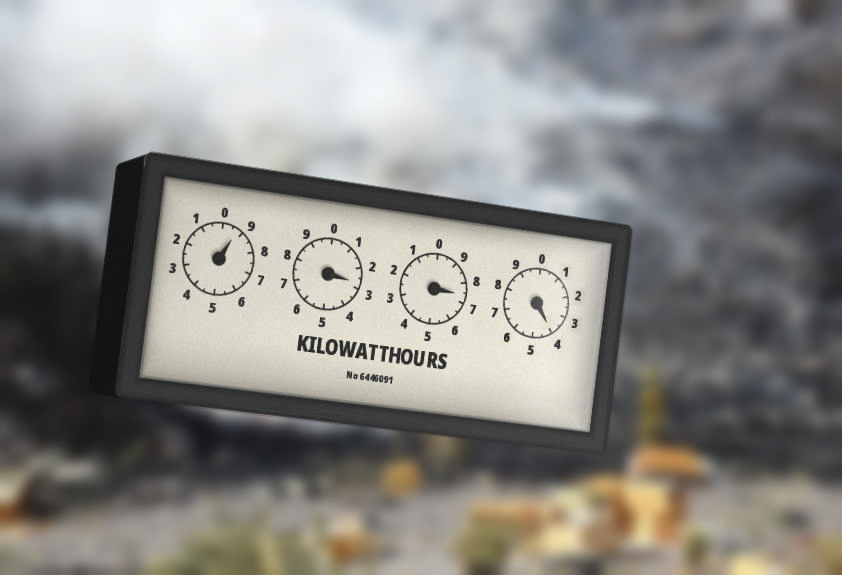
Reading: 9274 kWh
